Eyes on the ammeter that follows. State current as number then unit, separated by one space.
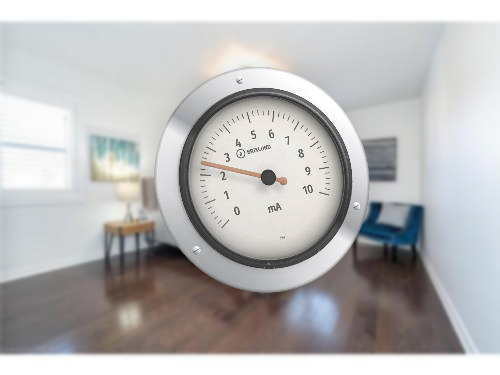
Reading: 2.4 mA
